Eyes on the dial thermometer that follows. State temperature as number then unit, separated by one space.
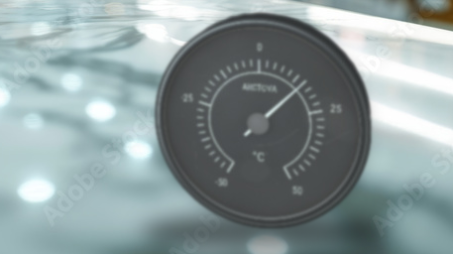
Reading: 15 °C
